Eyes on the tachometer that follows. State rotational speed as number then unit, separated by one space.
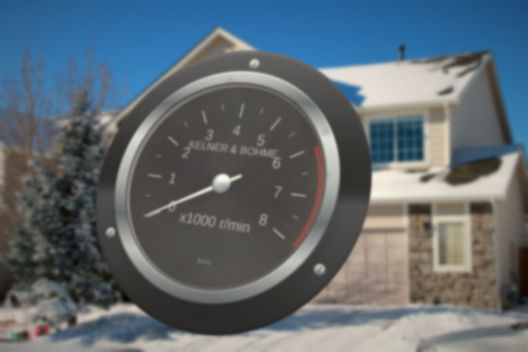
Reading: 0 rpm
